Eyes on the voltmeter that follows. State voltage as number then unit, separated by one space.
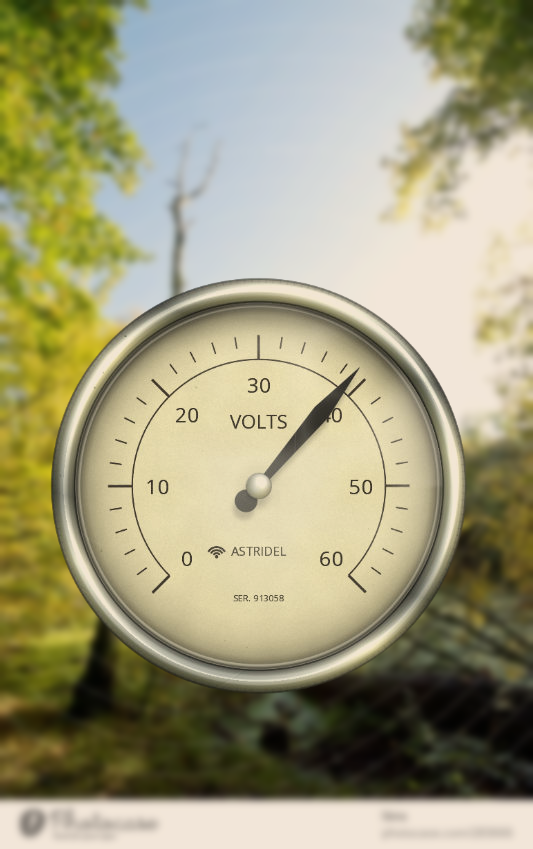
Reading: 39 V
